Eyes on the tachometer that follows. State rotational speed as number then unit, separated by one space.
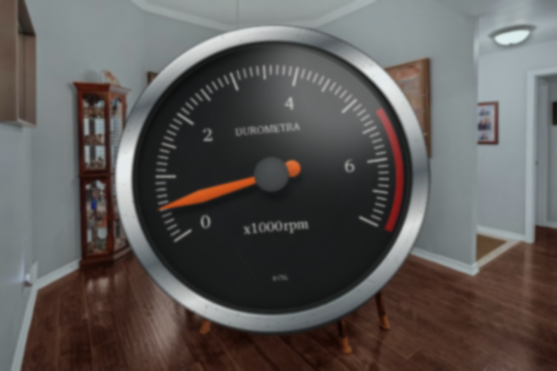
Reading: 500 rpm
